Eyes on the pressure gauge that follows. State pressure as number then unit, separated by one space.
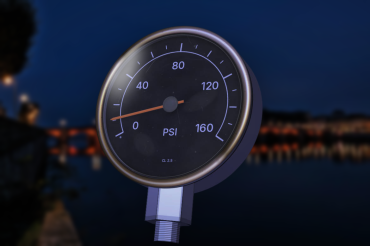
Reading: 10 psi
